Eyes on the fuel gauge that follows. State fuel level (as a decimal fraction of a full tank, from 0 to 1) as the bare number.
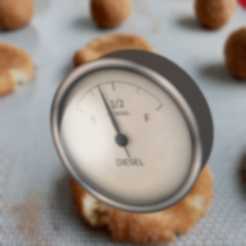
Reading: 0.375
